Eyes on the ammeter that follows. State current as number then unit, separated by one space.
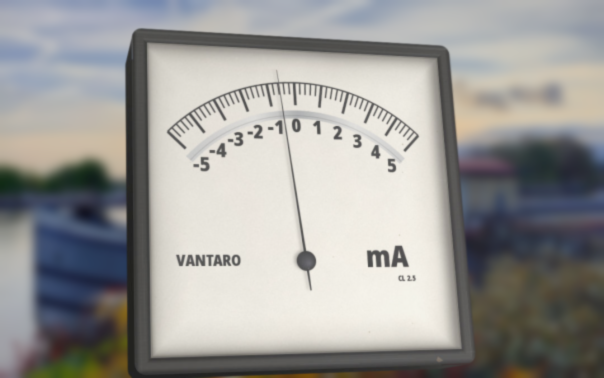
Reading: -0.6 mA
